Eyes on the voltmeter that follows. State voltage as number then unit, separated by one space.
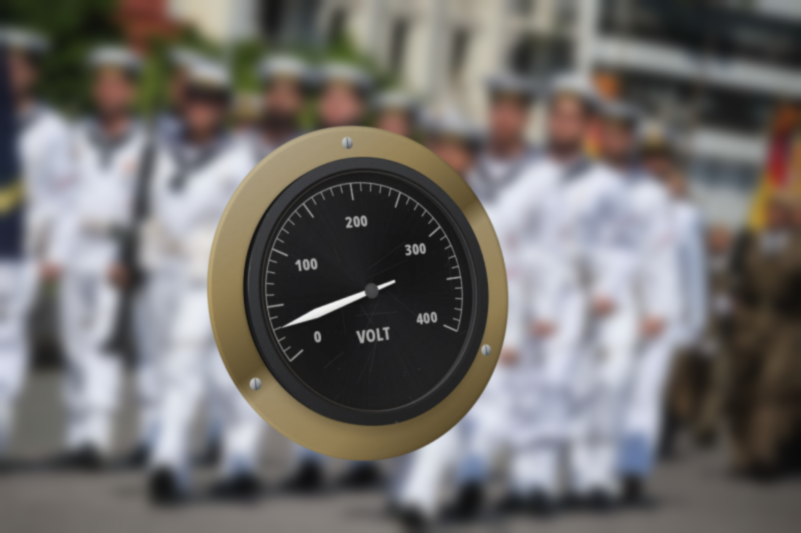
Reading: 30 V
